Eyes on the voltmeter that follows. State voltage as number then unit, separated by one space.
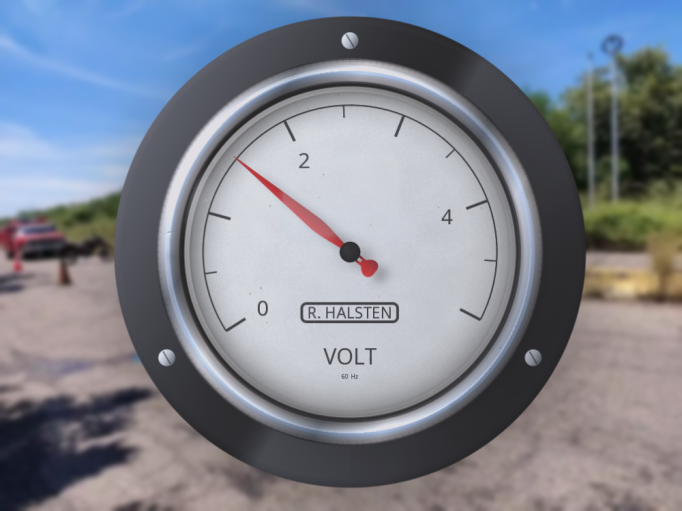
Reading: 1.5 V
